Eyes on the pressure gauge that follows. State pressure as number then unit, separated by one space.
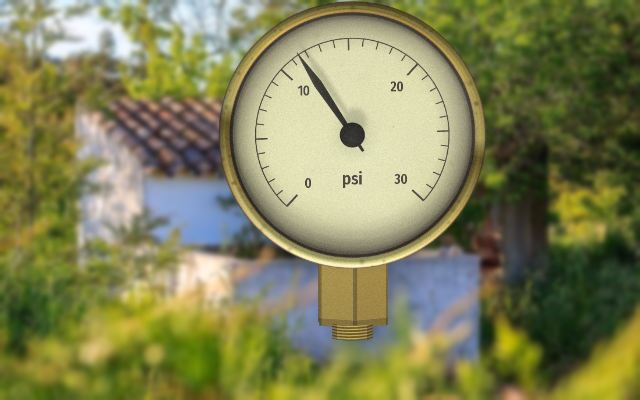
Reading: 11.5 psi
